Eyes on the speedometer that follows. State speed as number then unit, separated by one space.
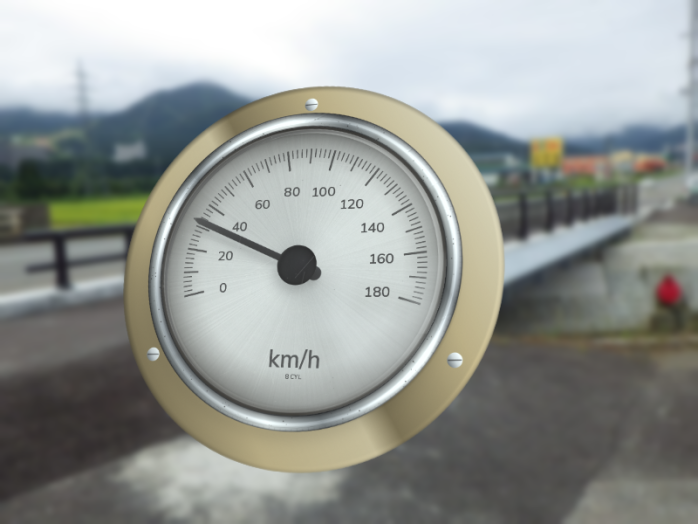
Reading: 32 km/h
